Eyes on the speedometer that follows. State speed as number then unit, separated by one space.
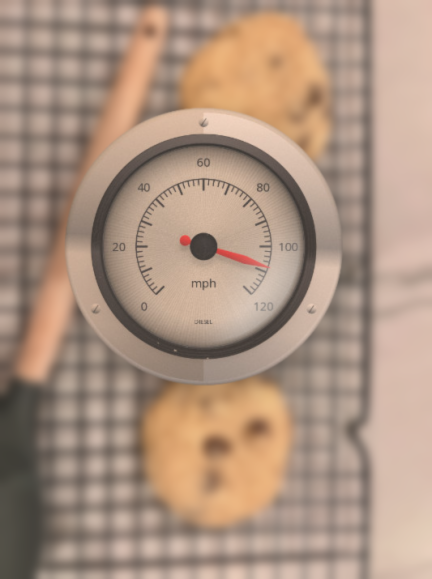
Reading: 108 mph
